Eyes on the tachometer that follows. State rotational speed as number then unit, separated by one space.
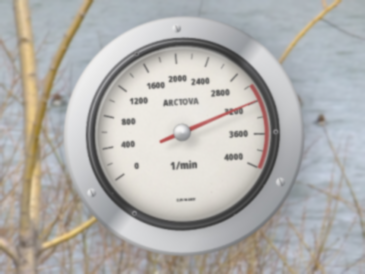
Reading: 3200 rpm
